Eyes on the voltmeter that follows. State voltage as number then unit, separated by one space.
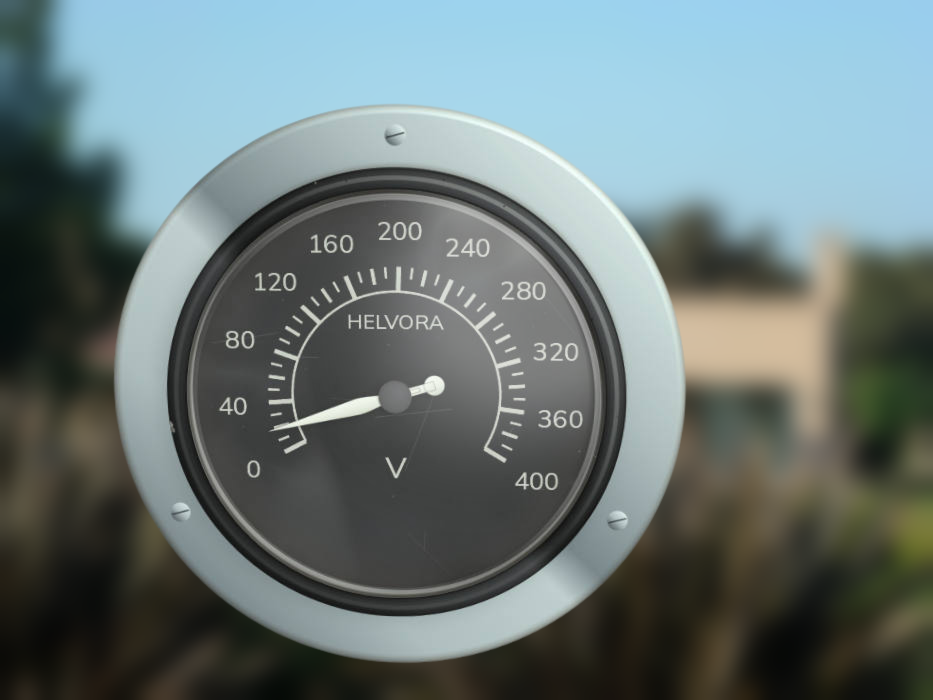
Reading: 20 V
